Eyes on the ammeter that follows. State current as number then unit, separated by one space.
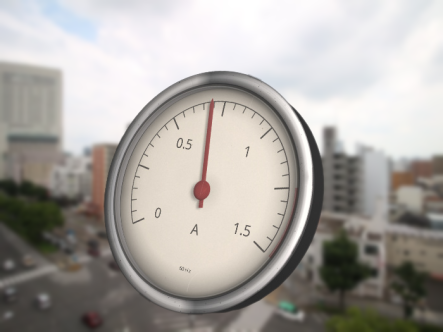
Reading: 0.7 A
